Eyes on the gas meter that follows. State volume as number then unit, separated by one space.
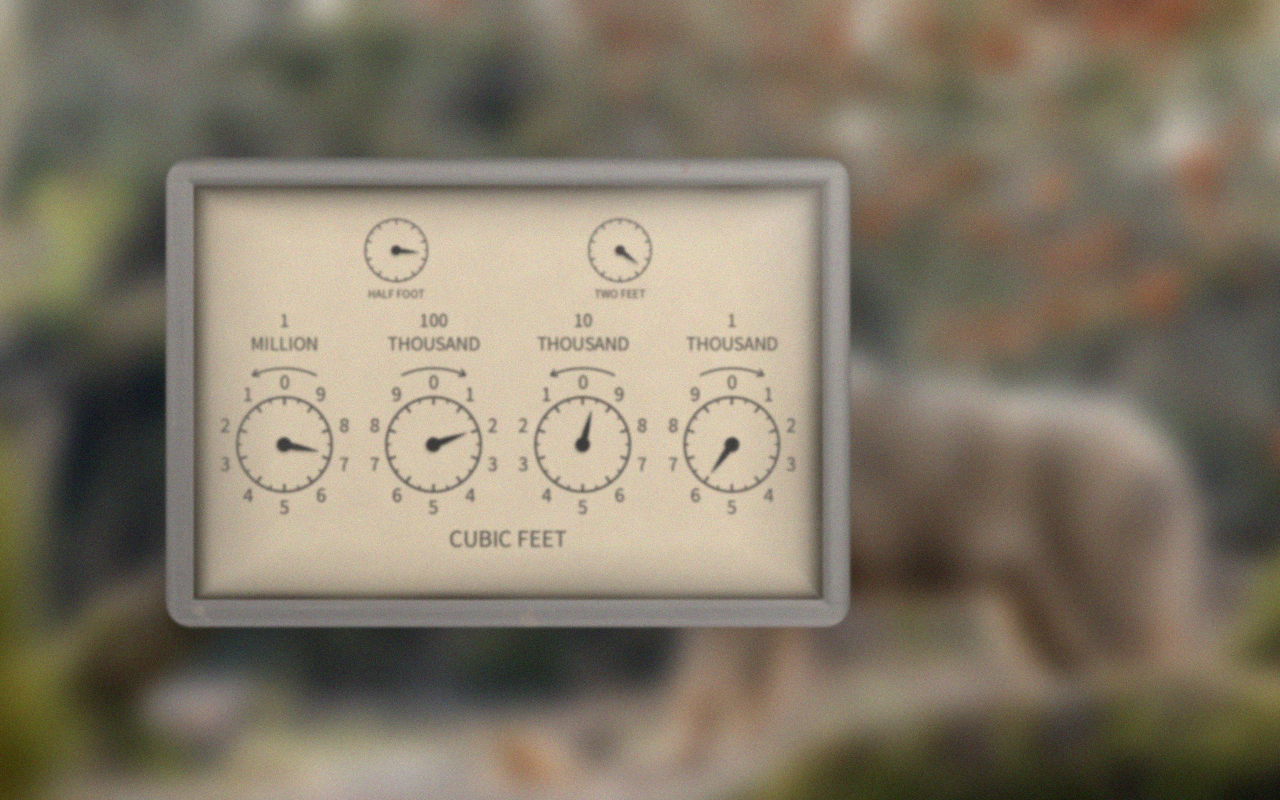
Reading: 719600 ft³
